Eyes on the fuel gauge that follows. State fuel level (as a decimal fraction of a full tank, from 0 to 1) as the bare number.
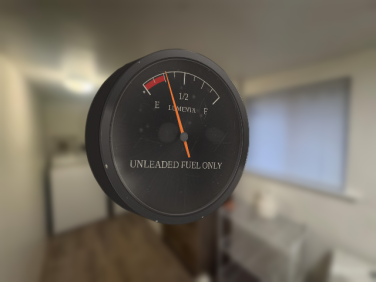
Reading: 0.25
